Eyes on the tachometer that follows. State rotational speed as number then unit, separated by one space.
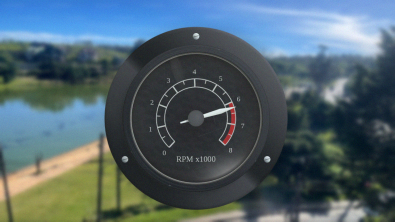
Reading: 6250 rpm
